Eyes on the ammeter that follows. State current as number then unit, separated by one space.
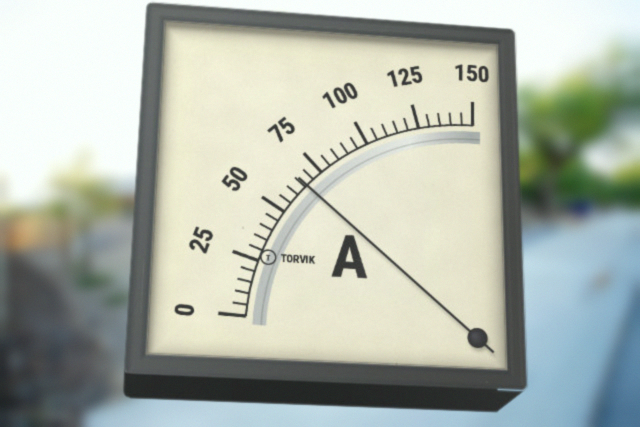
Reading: 65 A
